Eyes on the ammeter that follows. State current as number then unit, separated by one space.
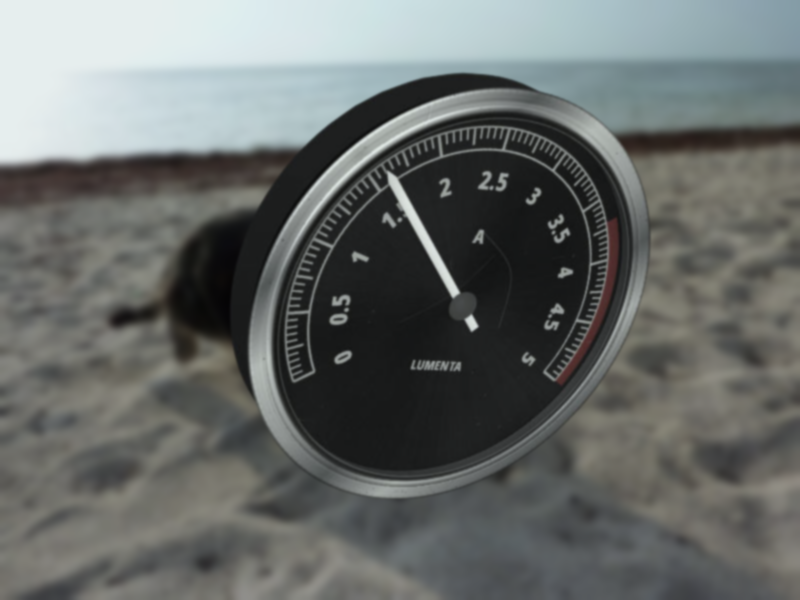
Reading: 1.6 A
